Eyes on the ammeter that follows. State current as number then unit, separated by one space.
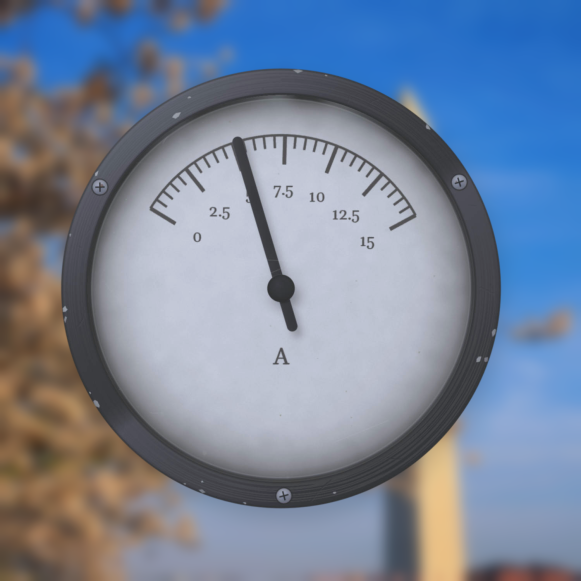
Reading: 5.25 A
